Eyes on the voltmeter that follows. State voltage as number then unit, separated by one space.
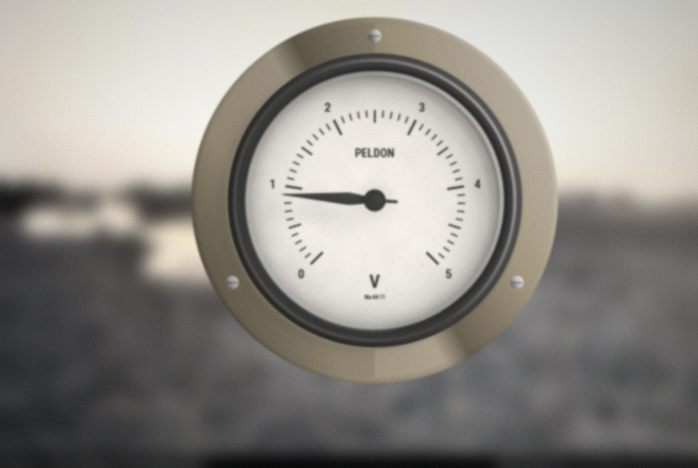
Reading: 0.9 V
